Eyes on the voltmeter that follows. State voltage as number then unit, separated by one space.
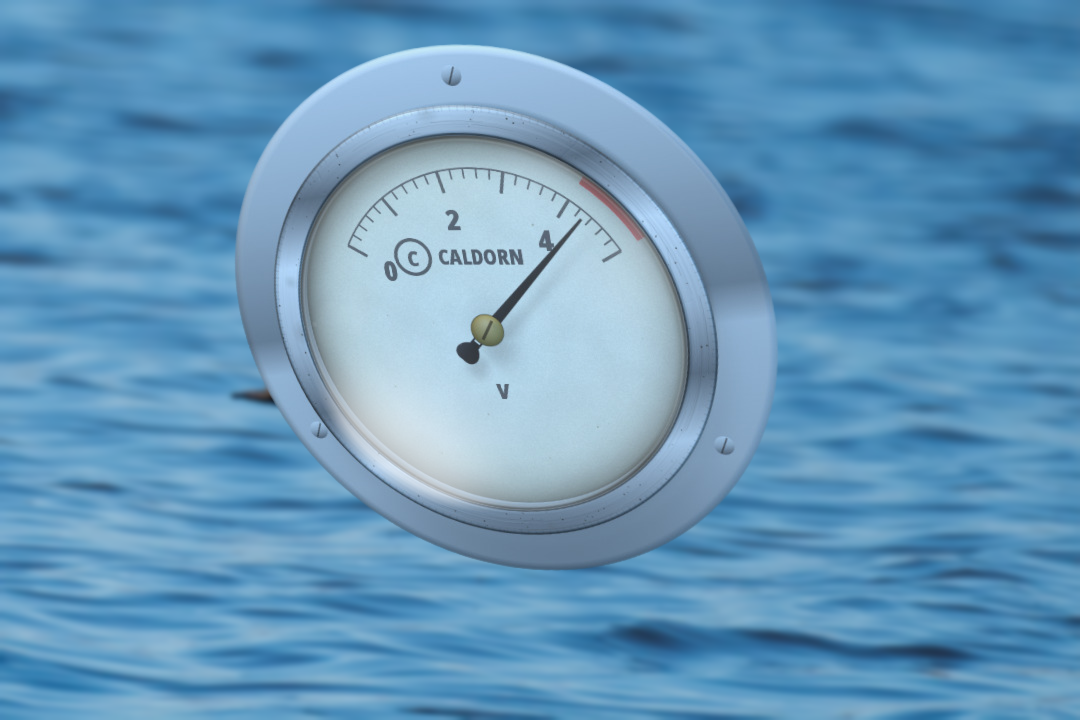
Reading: 4.3 V
